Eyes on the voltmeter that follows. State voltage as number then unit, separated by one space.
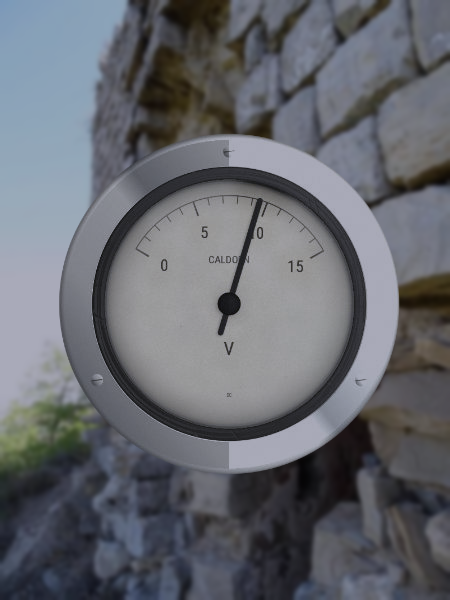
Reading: 9.5 V
